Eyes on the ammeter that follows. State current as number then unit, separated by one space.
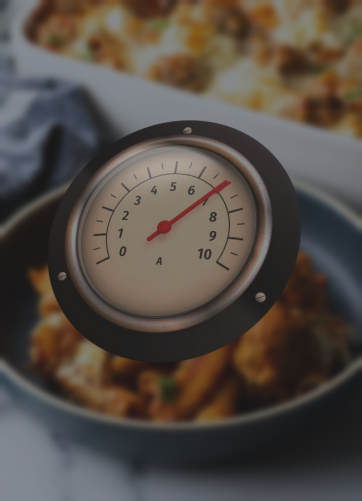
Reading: 7 A
